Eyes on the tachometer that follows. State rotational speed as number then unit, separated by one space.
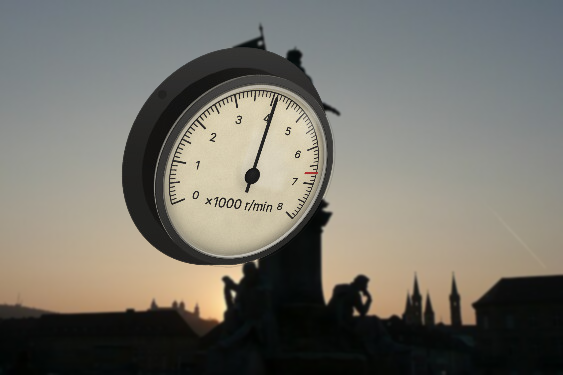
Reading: 4000 rpm
